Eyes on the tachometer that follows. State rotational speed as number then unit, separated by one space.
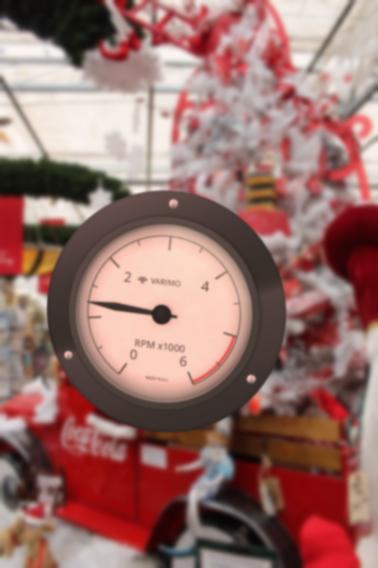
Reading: 1250 rpm
